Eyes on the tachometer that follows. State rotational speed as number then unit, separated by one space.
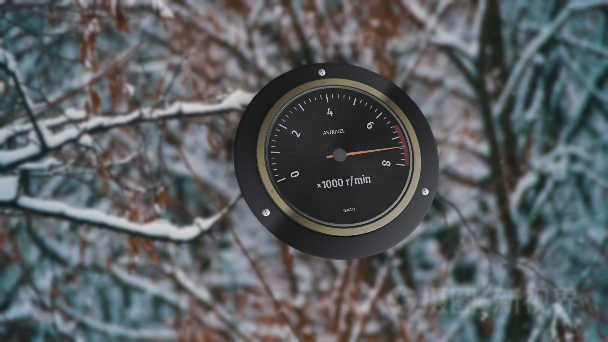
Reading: 7400 rpm
